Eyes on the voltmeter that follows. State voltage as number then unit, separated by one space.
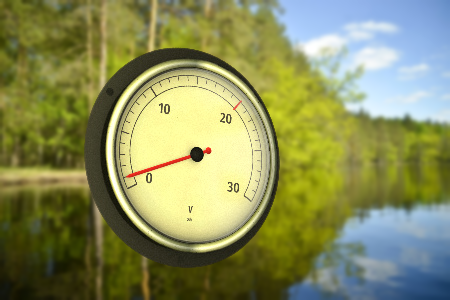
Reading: 1 V
